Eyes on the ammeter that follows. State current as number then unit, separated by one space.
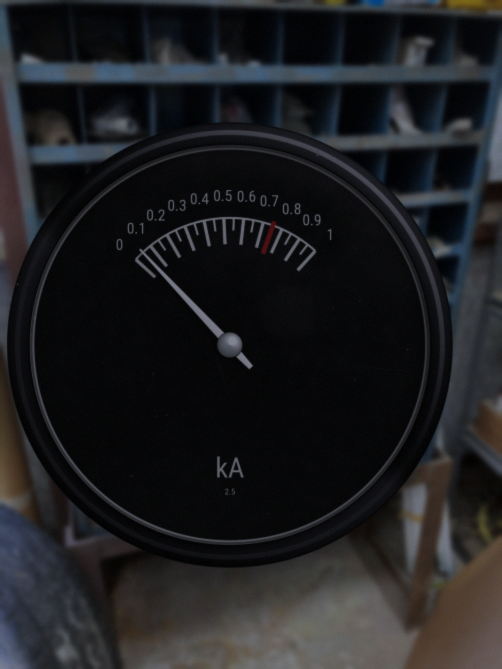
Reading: 0.05 kA
